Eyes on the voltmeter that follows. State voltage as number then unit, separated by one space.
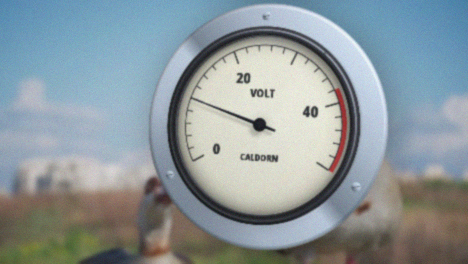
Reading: 10 V
